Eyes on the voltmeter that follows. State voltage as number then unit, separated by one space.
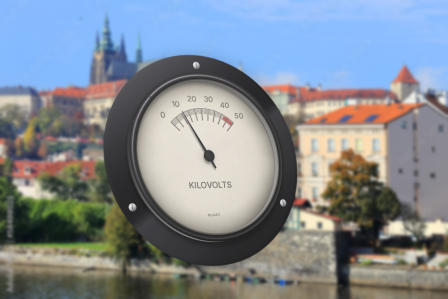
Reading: 10 kV
